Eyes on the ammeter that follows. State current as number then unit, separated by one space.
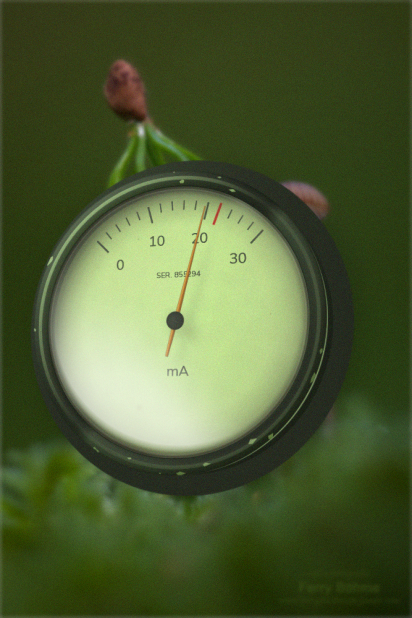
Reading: 20 mA
